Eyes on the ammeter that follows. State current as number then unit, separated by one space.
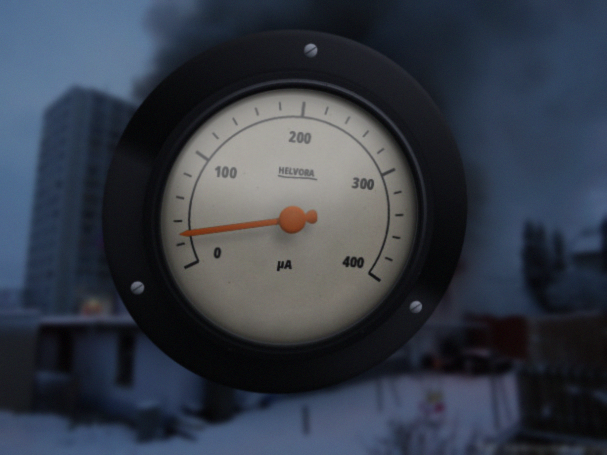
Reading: 30 µA
